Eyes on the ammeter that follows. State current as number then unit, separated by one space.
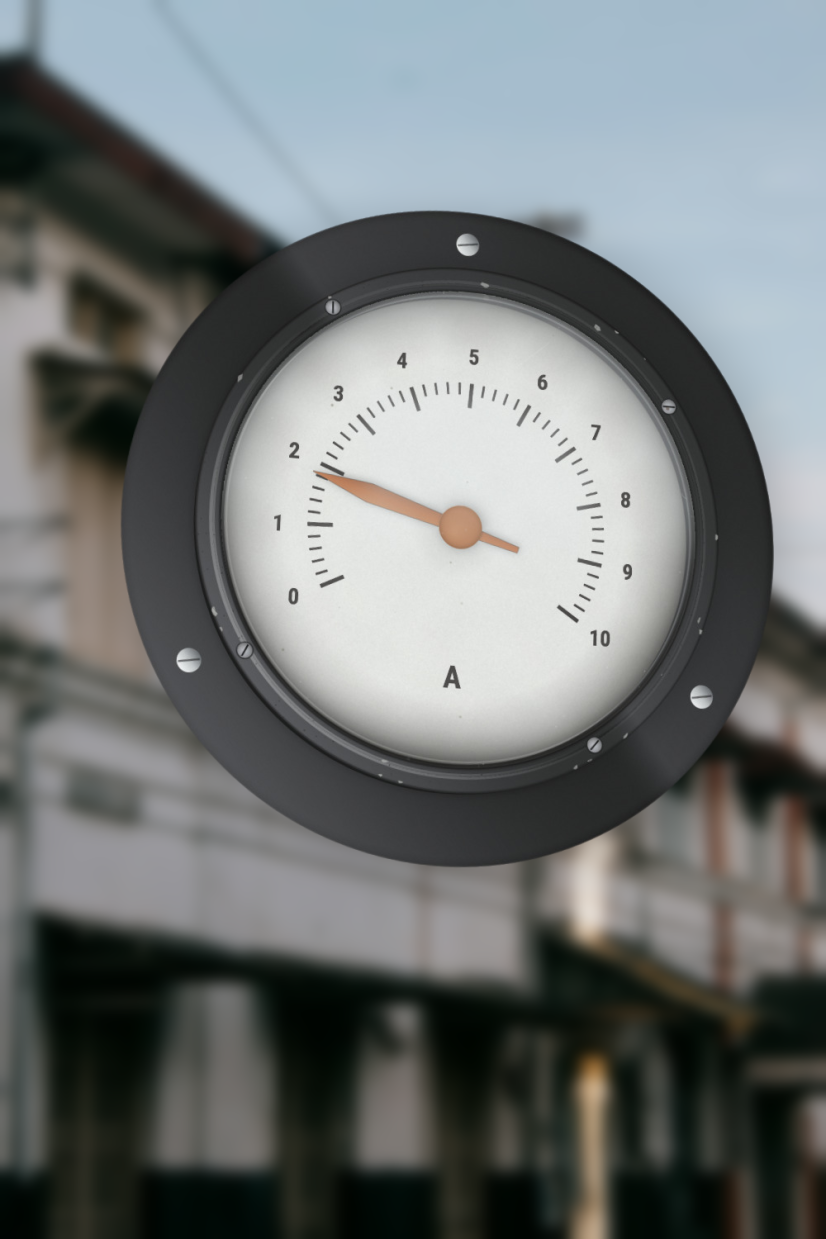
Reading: 1.8 A
